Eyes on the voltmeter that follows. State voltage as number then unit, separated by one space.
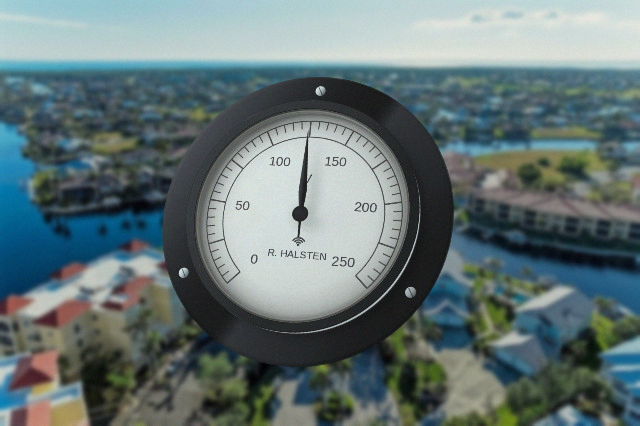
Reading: 125 V
